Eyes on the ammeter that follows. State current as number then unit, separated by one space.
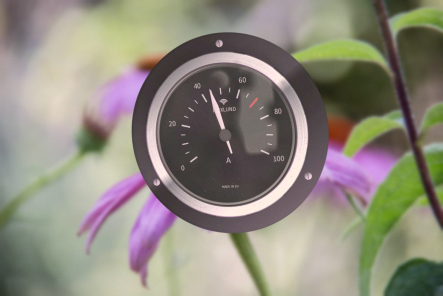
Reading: 45 A
